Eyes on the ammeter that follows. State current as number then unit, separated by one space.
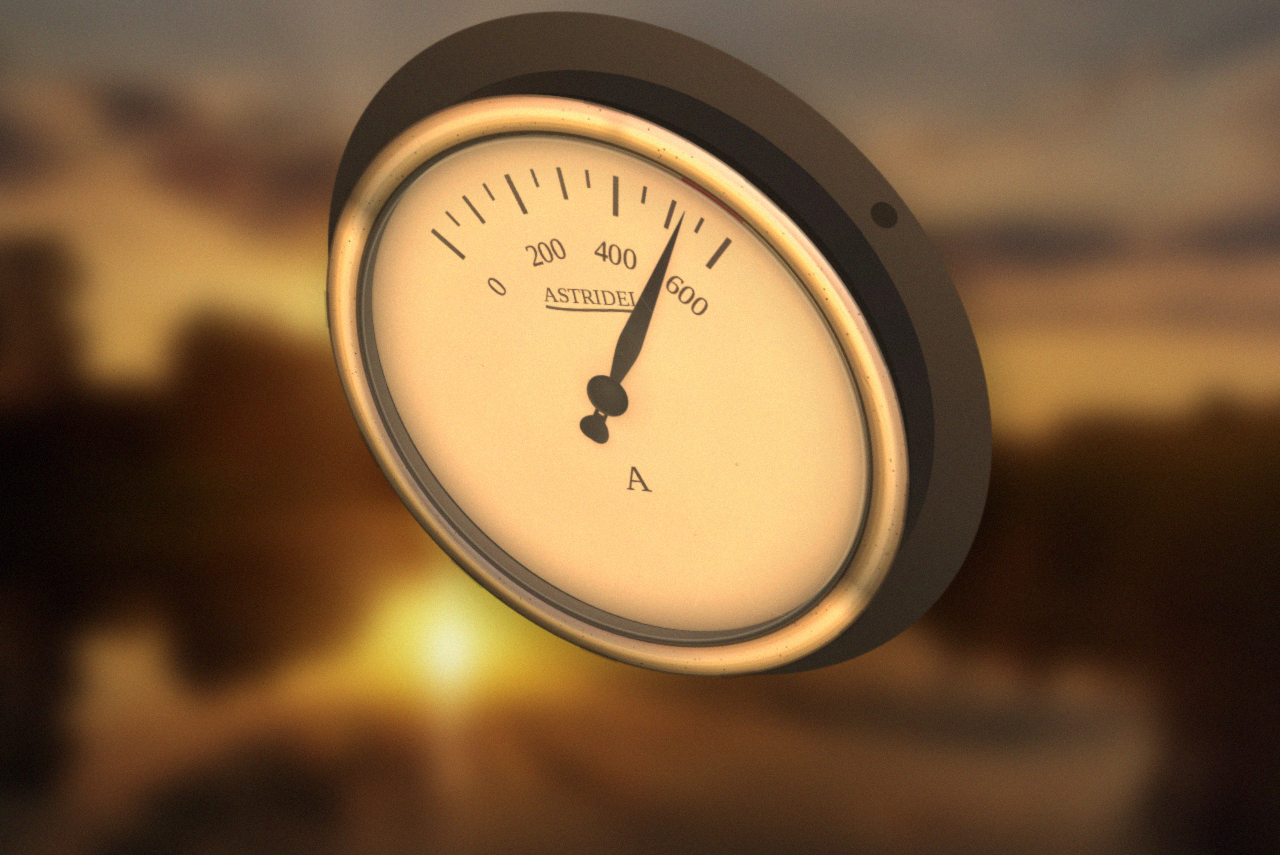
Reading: 525 A
